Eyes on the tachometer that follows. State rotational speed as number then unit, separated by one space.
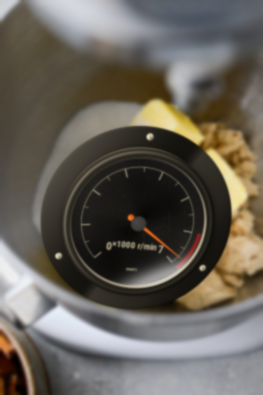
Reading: 6750 rpm
